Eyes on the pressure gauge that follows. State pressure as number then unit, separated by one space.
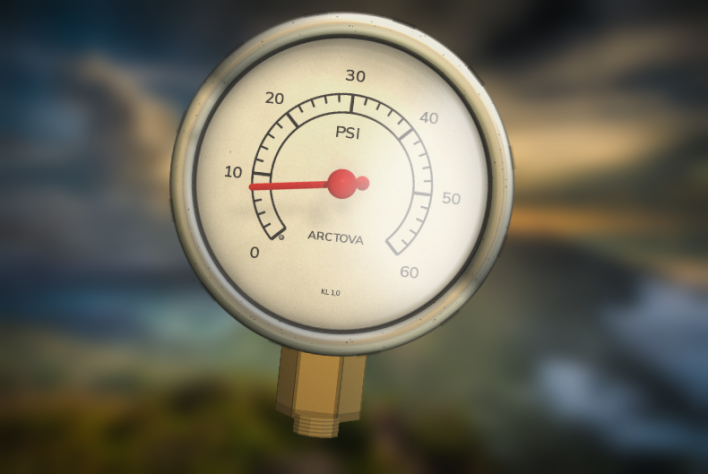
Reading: 8 psi
